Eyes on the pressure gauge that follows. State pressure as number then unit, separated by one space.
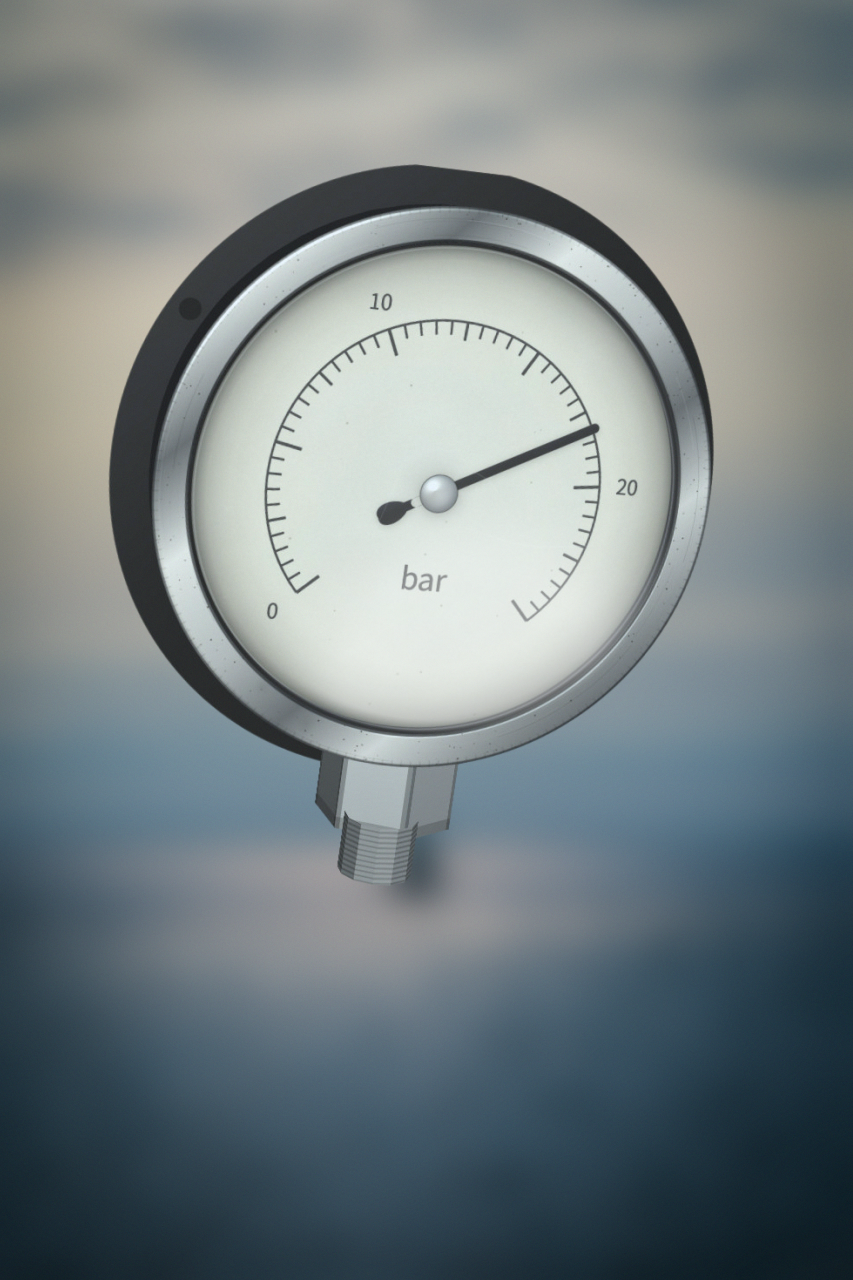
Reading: 18 bar
